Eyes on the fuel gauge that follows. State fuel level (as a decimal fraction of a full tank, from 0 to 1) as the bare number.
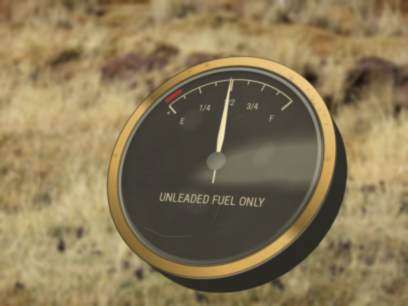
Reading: 0.5
